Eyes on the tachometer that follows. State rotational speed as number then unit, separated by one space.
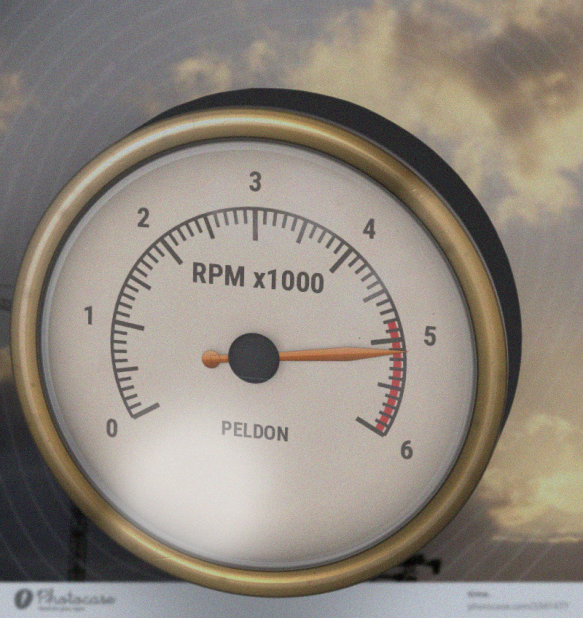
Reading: 5100 rpm
